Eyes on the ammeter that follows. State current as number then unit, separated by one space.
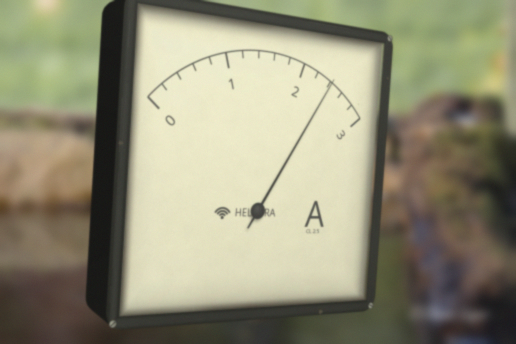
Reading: 2.4 A
